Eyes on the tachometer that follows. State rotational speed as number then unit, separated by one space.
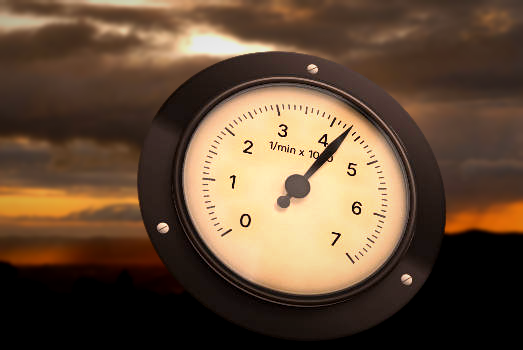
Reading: 4300 rpm
